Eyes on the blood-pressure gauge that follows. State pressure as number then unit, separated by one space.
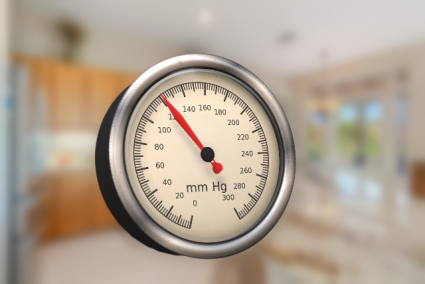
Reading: 120 mmHg
